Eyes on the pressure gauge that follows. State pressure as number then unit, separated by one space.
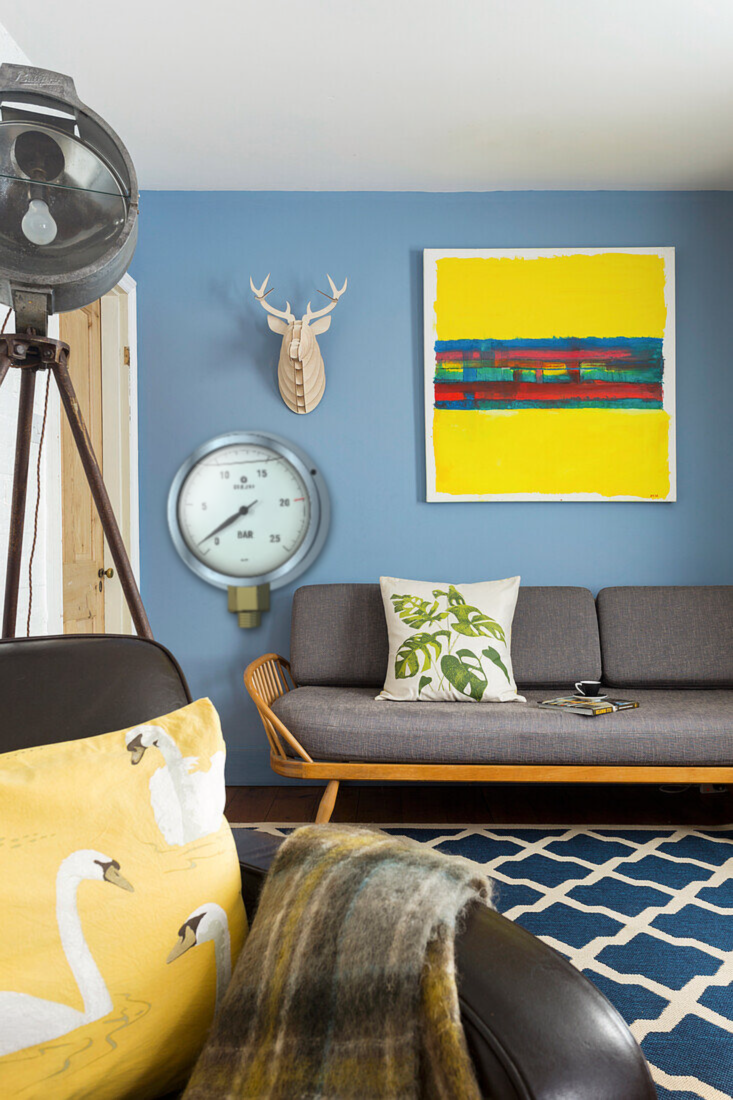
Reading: 1 bar
